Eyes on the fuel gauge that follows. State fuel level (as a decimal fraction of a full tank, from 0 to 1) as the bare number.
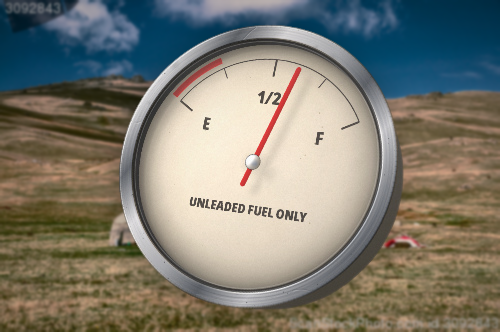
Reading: 0.625
